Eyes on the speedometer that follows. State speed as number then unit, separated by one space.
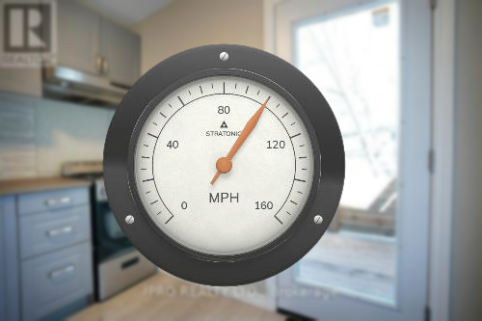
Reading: 100 mph
